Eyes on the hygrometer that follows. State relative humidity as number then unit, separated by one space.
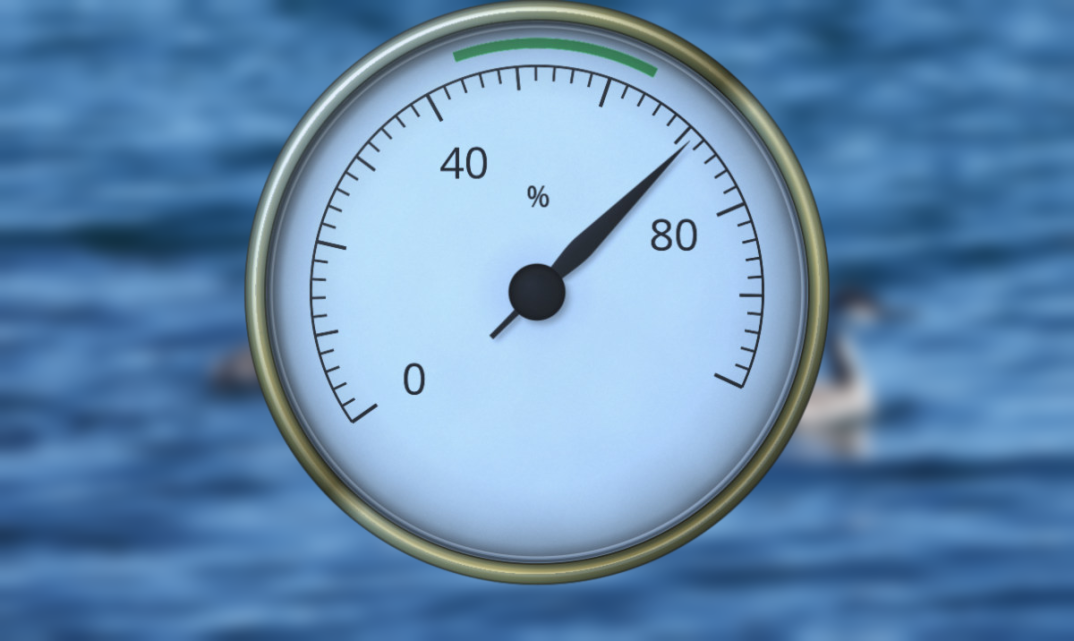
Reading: 71 %
